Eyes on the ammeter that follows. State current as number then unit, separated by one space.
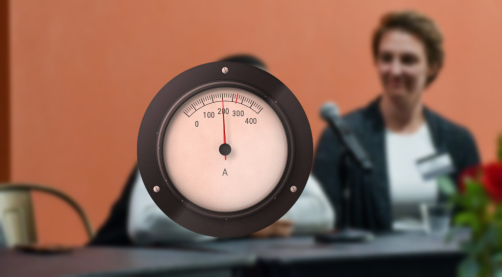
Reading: 200 A
